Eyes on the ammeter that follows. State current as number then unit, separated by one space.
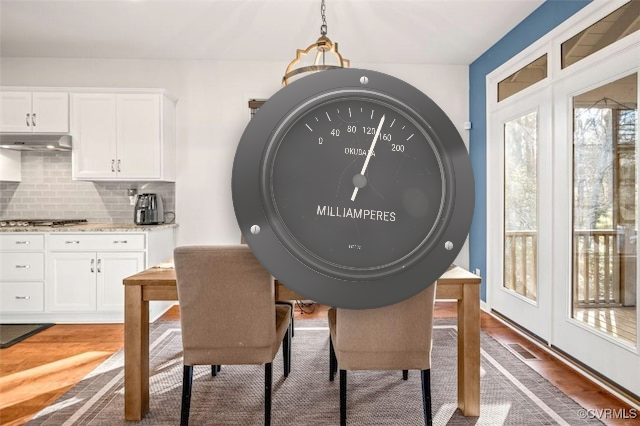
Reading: 140 mA
